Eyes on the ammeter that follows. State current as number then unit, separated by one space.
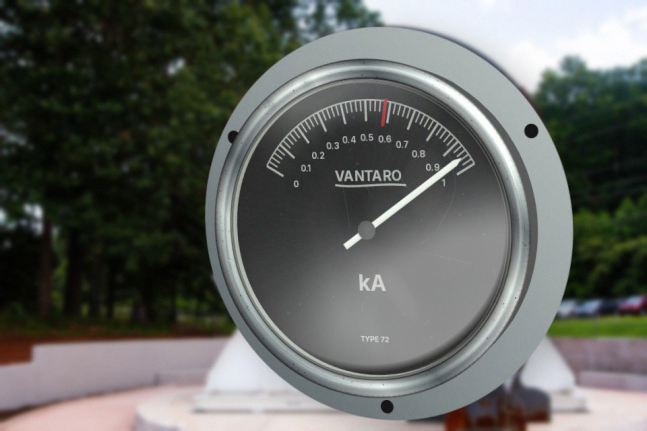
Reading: 0.96 kA
